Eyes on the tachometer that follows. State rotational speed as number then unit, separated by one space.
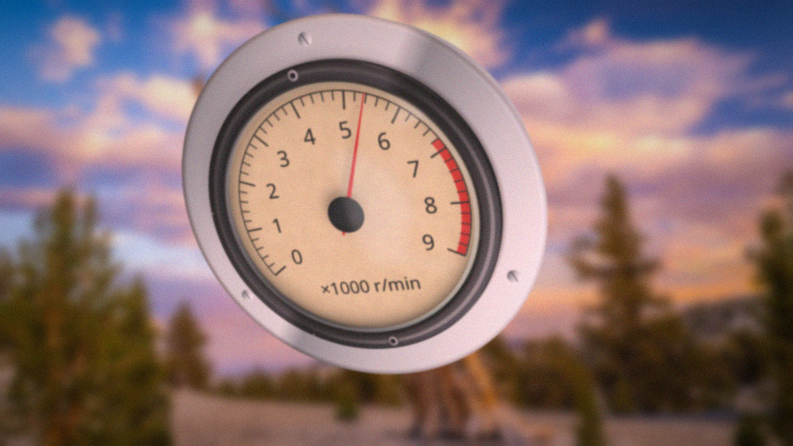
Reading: 5400 rpm
